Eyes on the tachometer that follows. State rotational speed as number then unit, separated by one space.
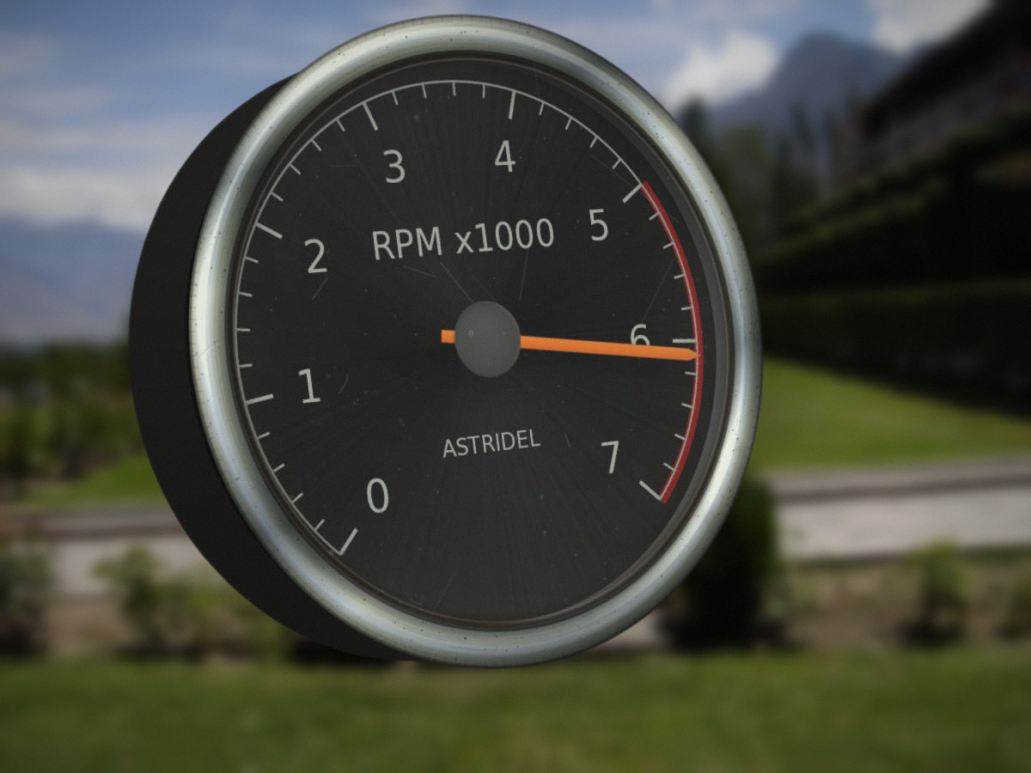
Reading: 6100 rpm
